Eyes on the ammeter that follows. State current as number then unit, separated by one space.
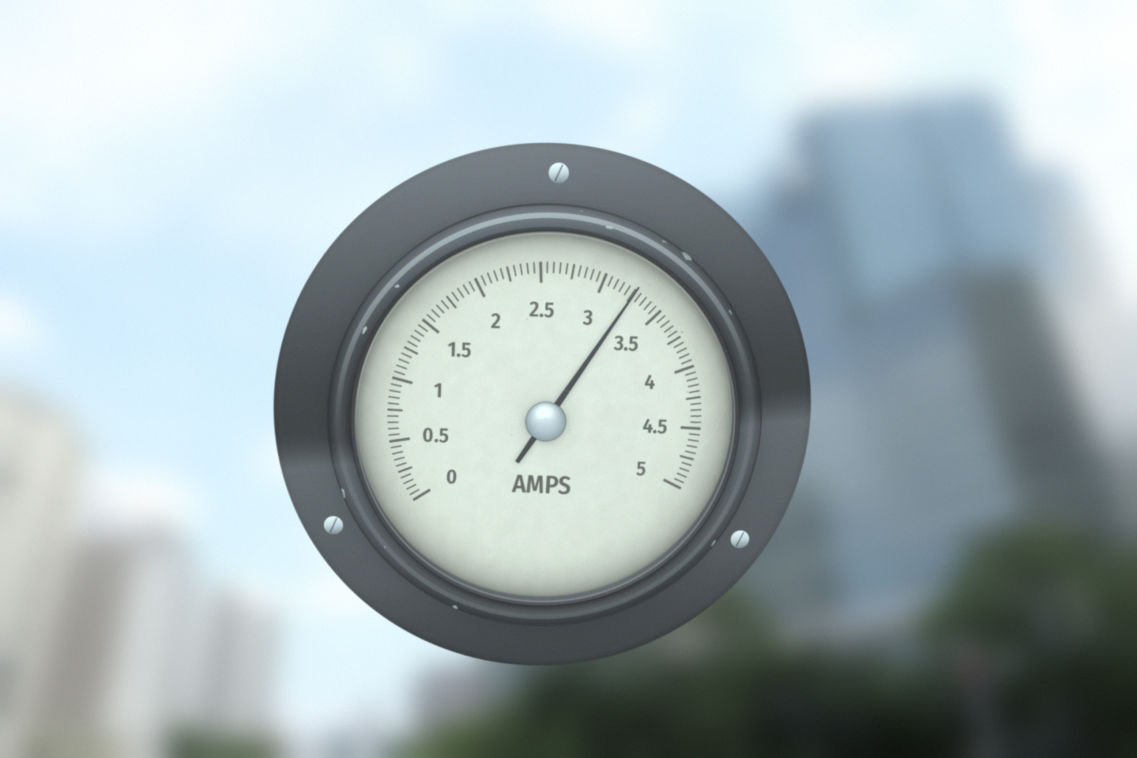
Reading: 3.25 A
